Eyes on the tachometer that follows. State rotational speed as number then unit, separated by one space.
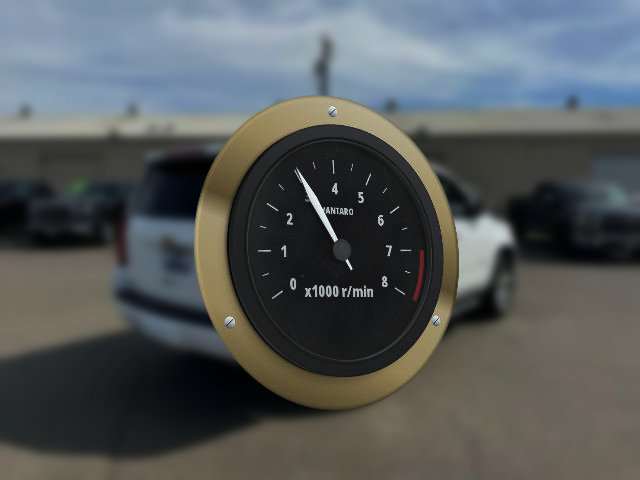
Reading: 3000 rpm
